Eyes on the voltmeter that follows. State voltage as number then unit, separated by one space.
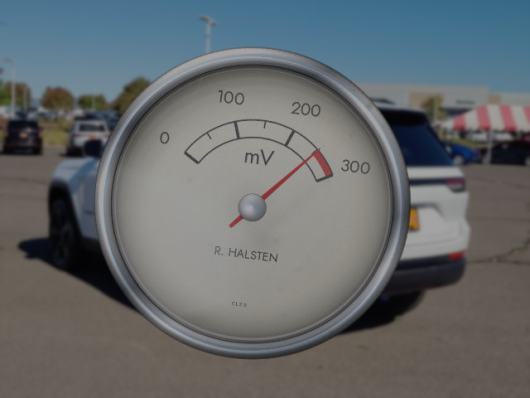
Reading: 250 mV
